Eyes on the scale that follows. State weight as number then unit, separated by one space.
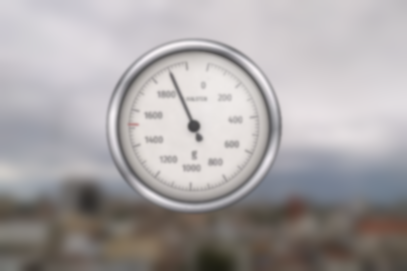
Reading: 1900 g
